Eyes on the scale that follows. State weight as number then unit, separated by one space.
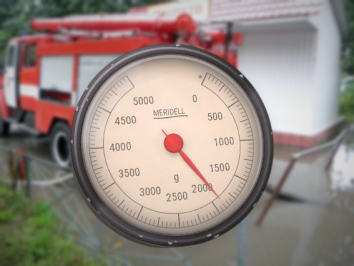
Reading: 1900 g
